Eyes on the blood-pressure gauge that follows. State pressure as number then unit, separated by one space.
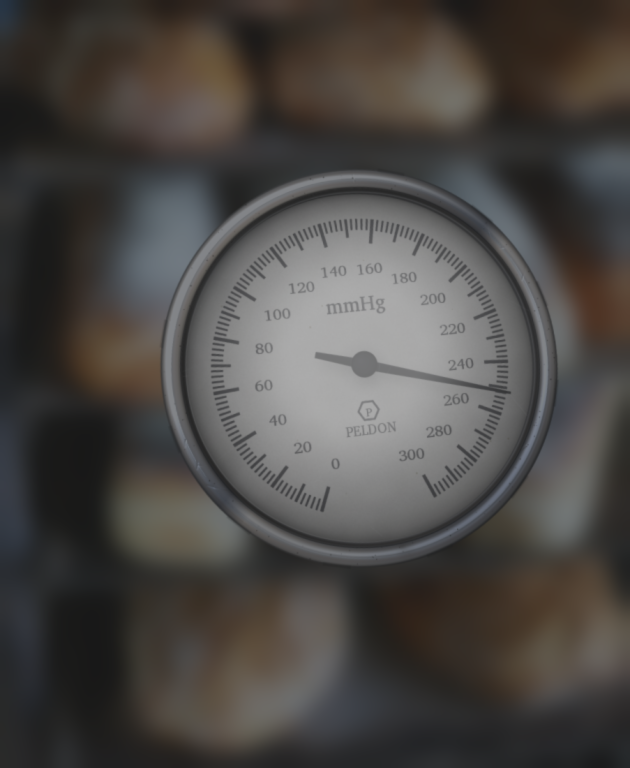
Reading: 252 mmHg
